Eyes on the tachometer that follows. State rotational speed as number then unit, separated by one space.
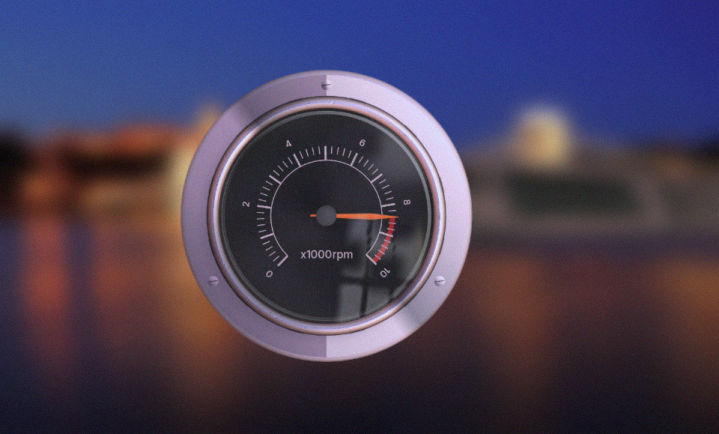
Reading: 8400 rpm
